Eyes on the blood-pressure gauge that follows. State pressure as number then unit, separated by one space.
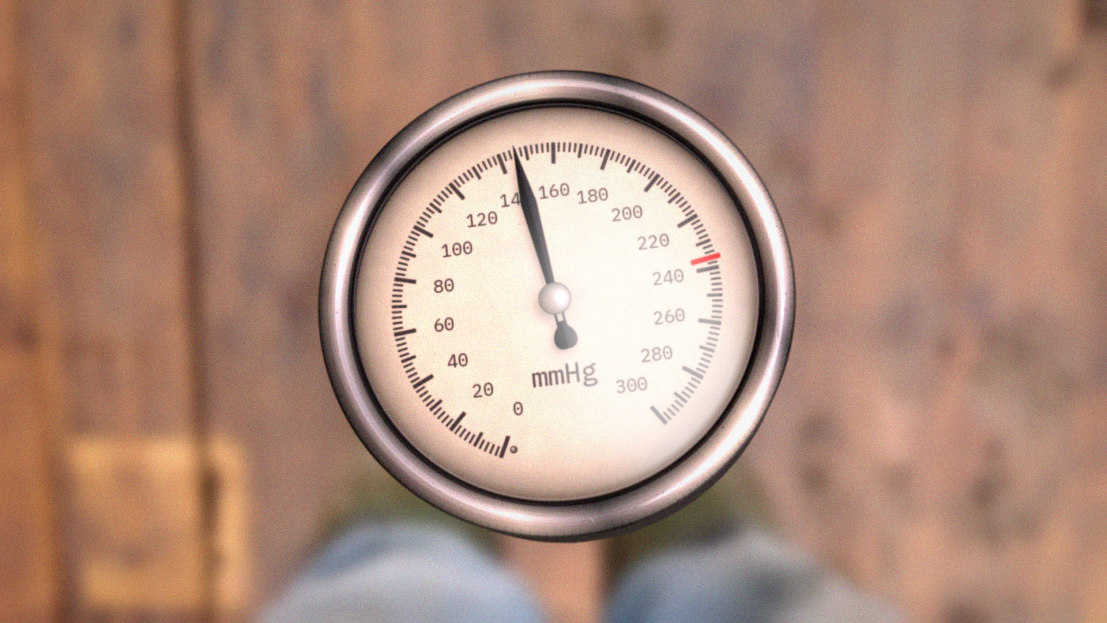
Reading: 146 mmHg
